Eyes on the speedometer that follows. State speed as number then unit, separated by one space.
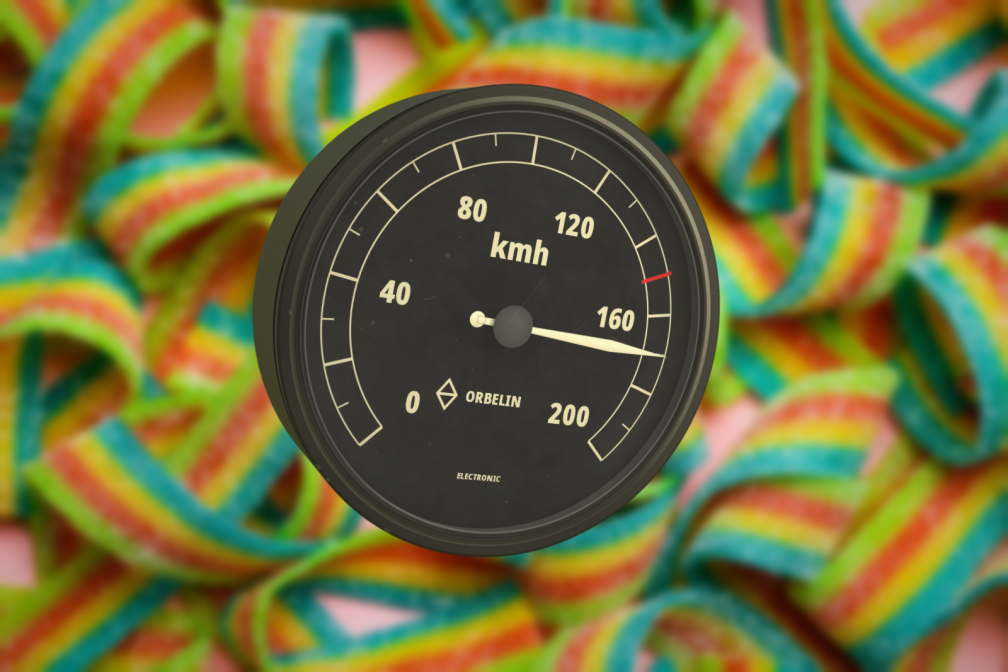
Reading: 170 km/h
